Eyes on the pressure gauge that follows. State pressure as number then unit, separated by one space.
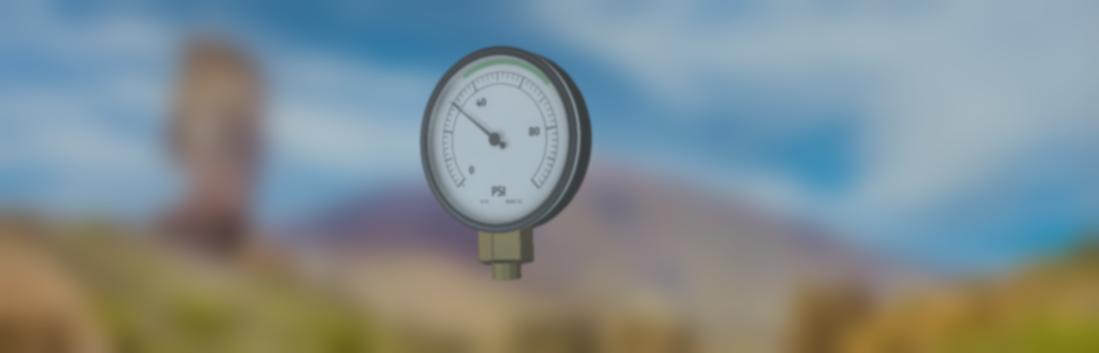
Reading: 30 psi
